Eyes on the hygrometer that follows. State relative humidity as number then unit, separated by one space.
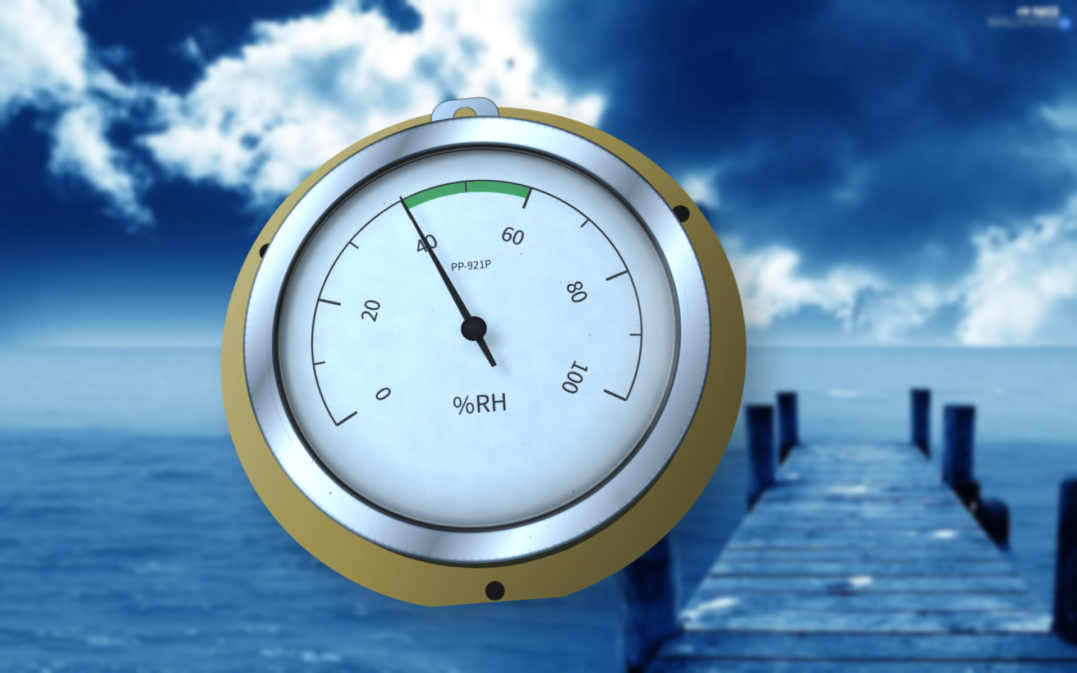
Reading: 40 %
